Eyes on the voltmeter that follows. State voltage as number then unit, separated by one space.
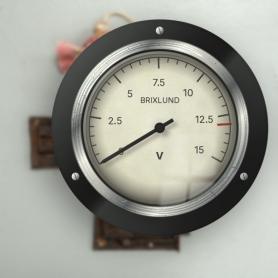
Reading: 0 V
